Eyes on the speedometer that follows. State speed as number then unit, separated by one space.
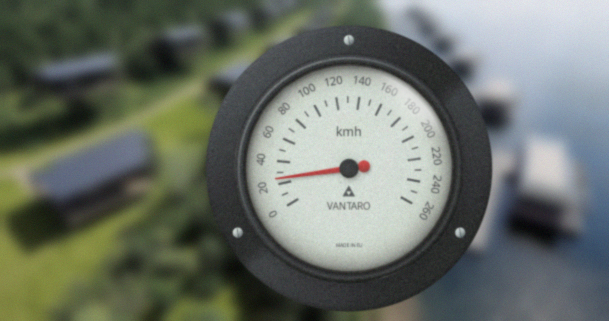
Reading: 25 km/h
